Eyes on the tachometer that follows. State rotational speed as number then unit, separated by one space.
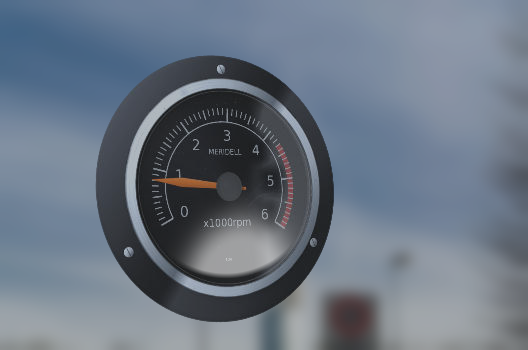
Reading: 800 rpm
